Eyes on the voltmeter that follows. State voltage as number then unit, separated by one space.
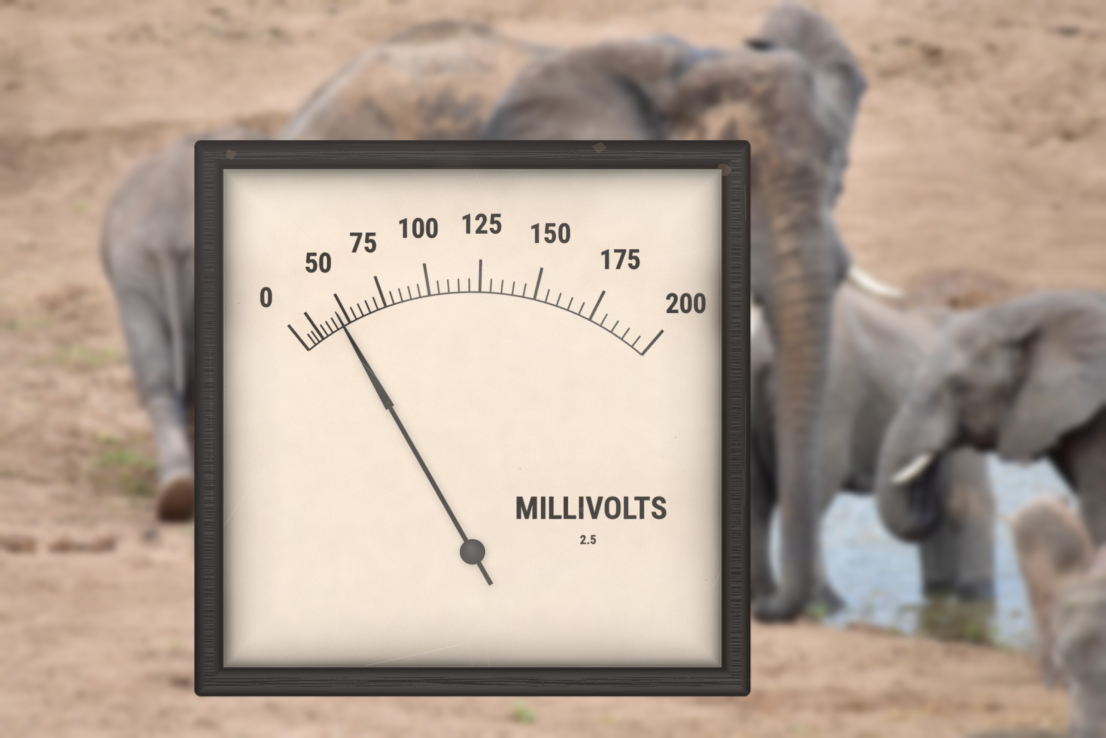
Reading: 45 mV
